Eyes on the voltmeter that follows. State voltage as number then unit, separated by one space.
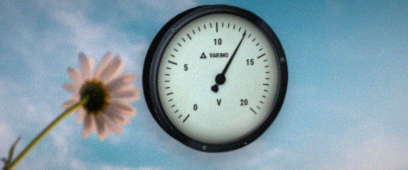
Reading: 12.5 V
